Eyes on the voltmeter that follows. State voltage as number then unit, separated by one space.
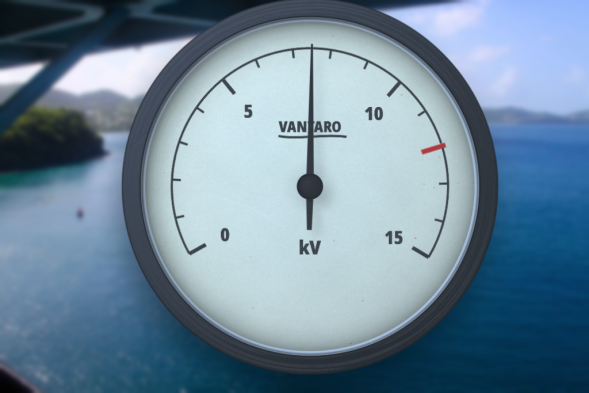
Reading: 7.5 kV
